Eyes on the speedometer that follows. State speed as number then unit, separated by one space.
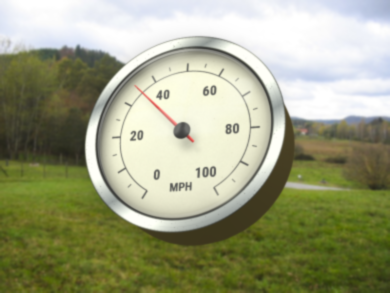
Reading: 35 mph
